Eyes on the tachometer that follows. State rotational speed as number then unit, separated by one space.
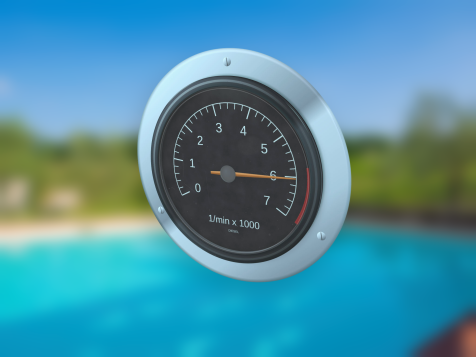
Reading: 6000 rpm
